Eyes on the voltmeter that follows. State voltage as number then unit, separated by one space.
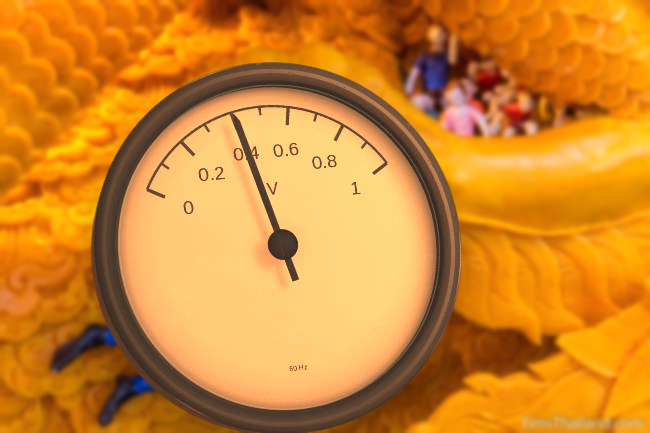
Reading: 0.4 V
